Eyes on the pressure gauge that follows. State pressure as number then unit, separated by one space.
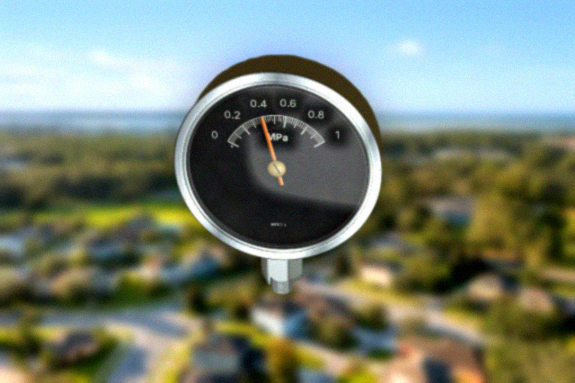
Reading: 0.4 MPa
